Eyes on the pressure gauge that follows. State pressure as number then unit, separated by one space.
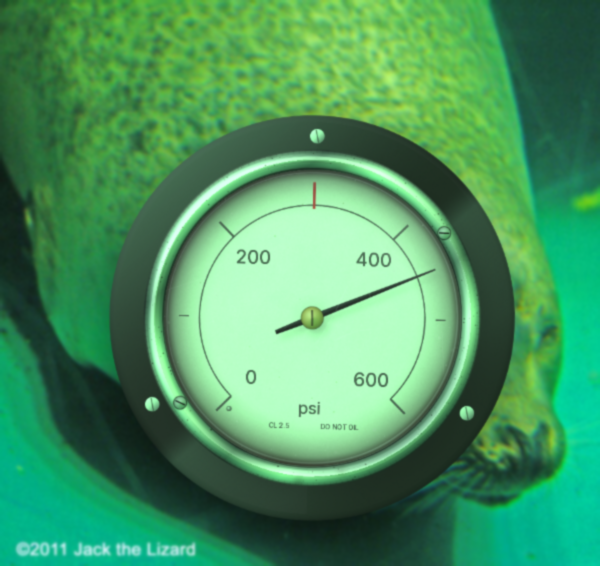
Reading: 450 psi
